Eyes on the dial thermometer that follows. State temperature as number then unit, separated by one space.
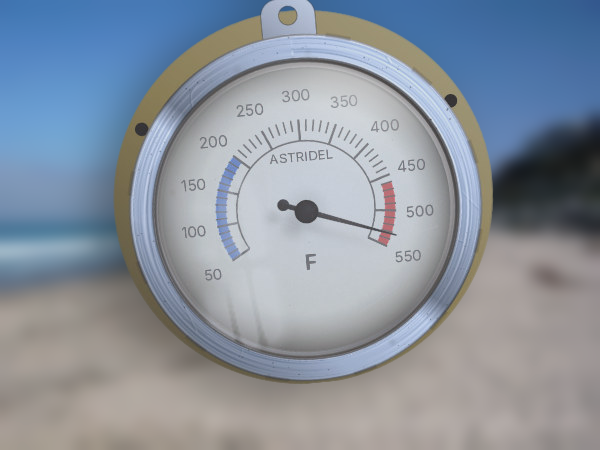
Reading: 530 °F
